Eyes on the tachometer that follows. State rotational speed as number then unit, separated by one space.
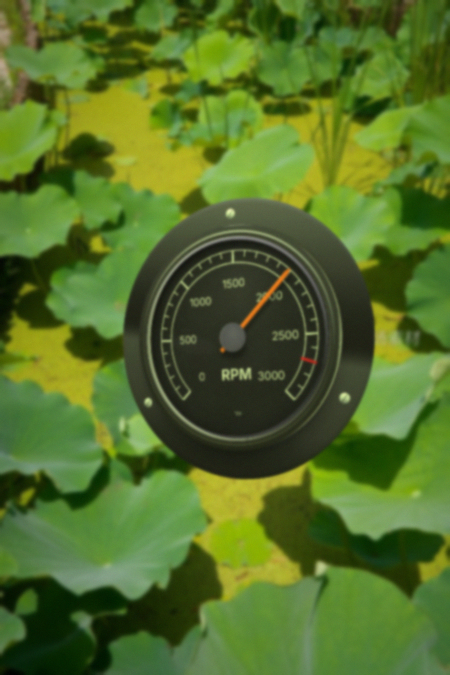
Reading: 2000 rpm
